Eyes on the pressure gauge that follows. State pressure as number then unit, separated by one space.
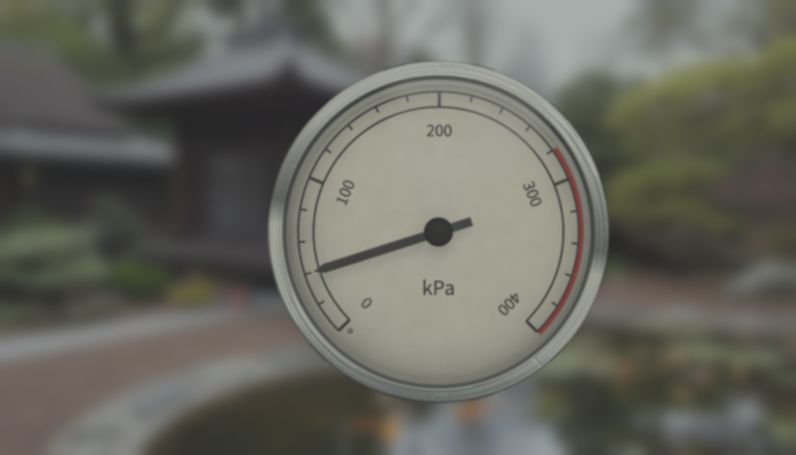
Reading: 40 kPa
